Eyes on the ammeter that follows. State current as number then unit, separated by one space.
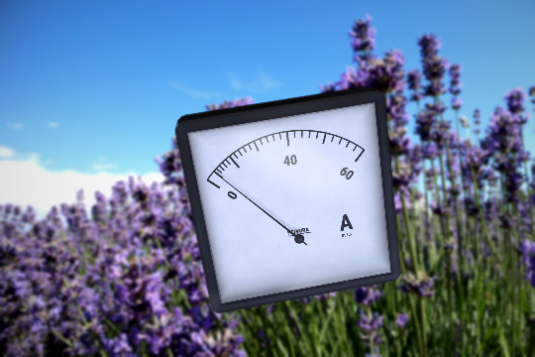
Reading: 10 A
